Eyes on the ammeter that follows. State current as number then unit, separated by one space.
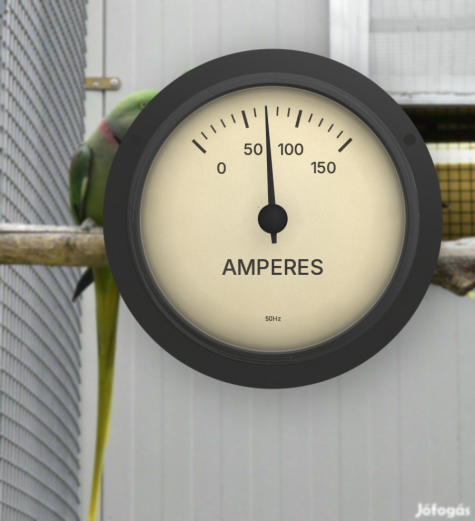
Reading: 70 A
